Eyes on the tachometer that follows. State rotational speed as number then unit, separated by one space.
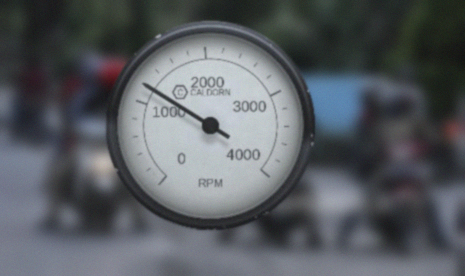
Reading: 1200 rpm
